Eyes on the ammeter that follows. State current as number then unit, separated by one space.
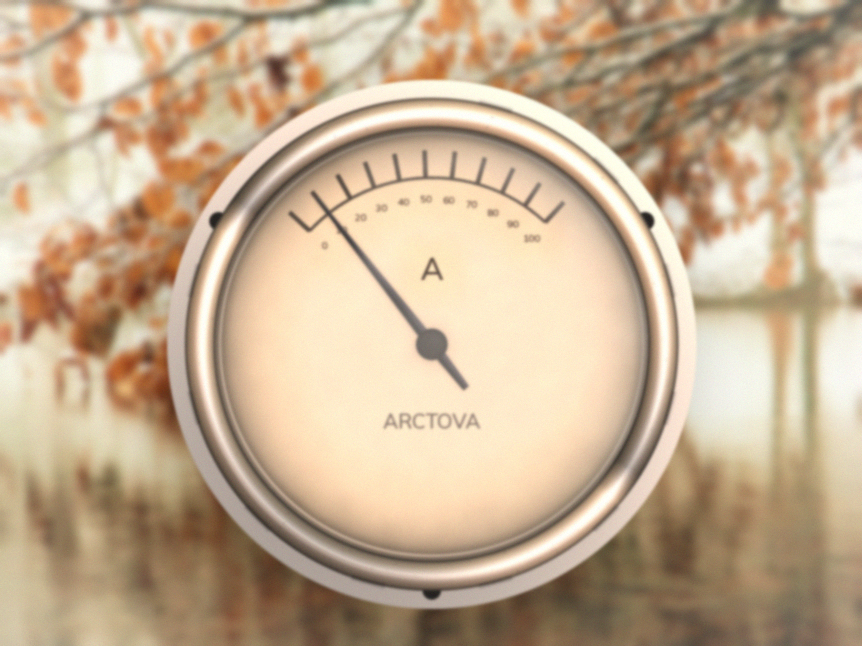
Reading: 10 A
